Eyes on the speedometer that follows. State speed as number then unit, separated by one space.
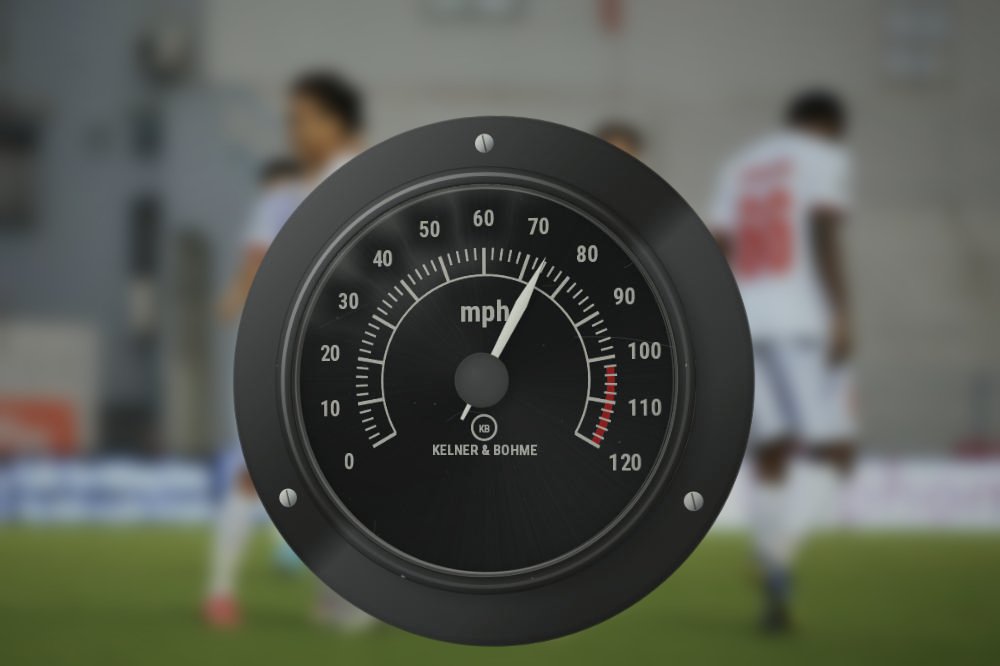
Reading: 74 mph
